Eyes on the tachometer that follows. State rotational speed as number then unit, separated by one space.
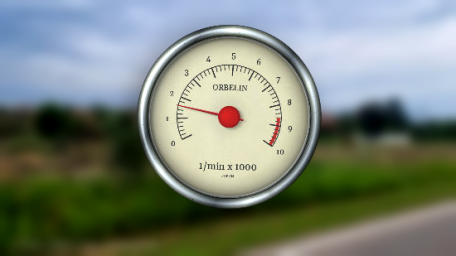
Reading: 1600 rpm
